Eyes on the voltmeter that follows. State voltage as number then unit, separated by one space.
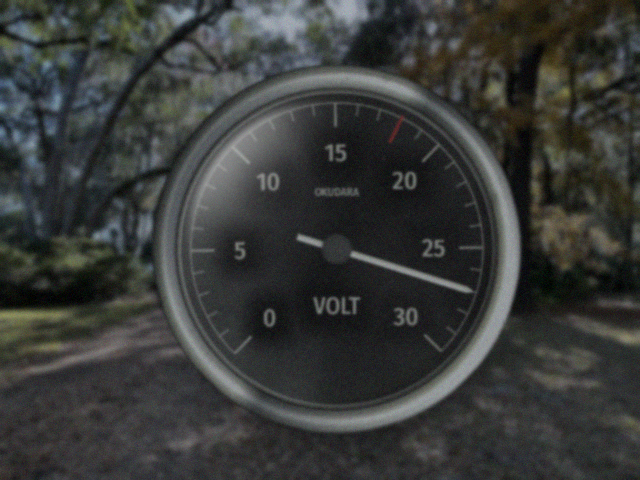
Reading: 27 V
